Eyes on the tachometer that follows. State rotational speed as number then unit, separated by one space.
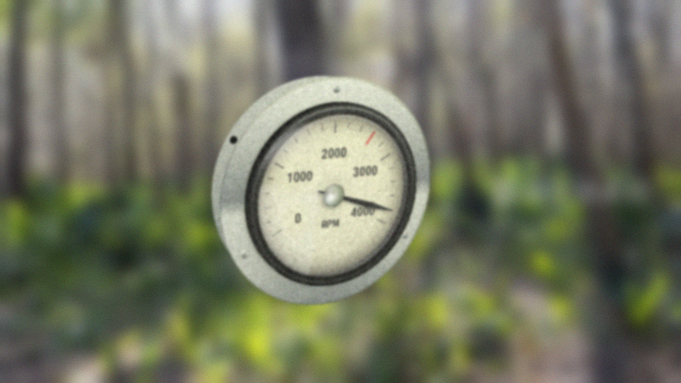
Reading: 3800 rpm
